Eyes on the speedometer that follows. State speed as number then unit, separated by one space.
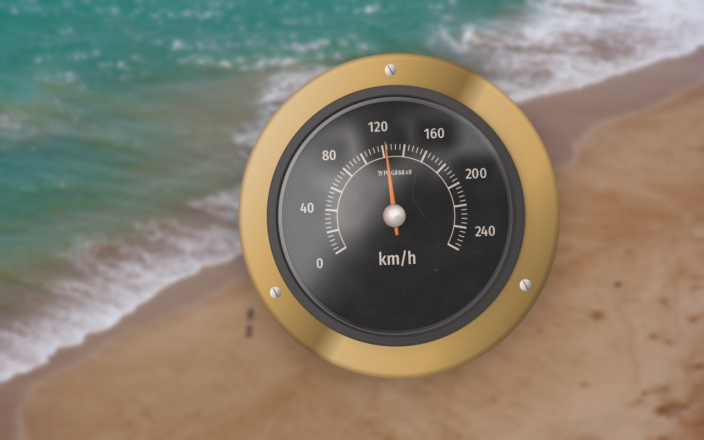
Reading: 124 km/h
